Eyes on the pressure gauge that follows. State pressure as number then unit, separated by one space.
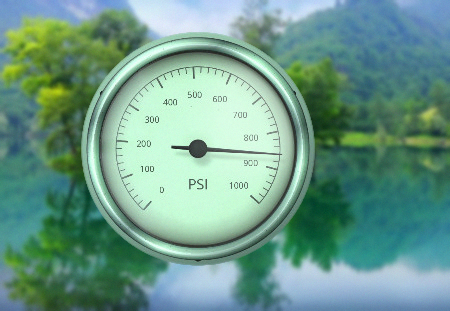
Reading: 860 psi
